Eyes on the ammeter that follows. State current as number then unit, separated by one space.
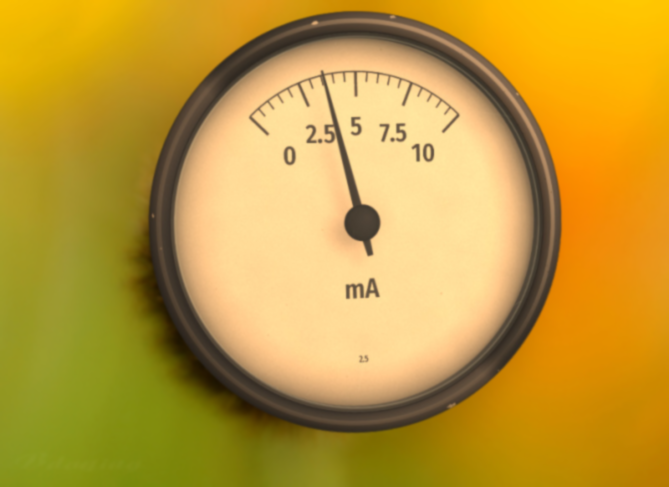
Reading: 3.5 mA
